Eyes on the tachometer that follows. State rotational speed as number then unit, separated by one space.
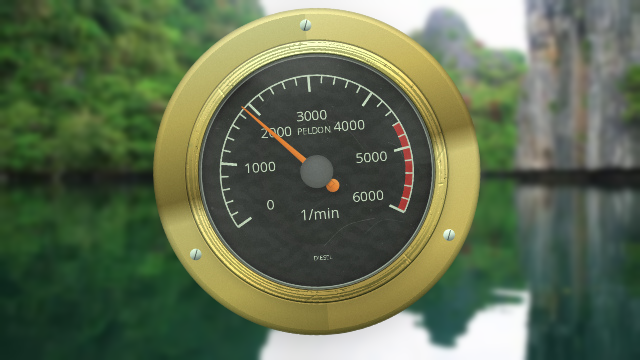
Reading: 1900 rpm
